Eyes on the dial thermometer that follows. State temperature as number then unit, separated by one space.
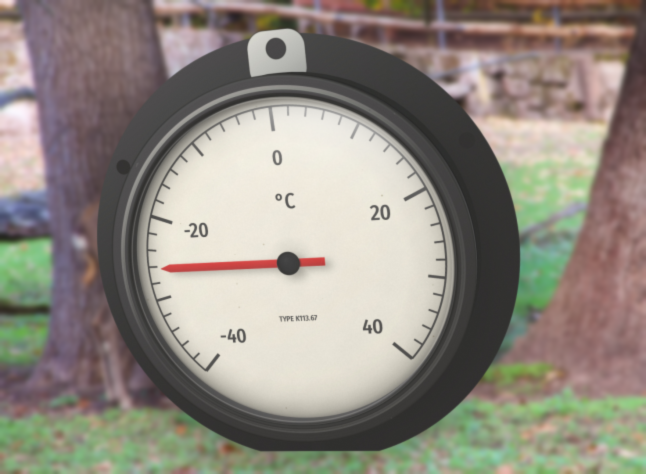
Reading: -26 °C
